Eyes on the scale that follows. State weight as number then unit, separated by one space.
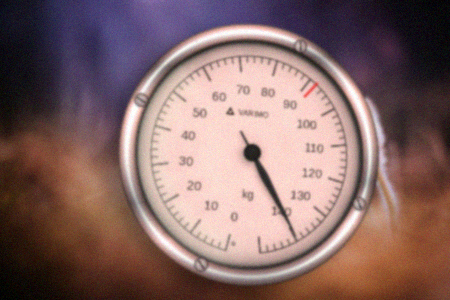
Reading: 140 kg
